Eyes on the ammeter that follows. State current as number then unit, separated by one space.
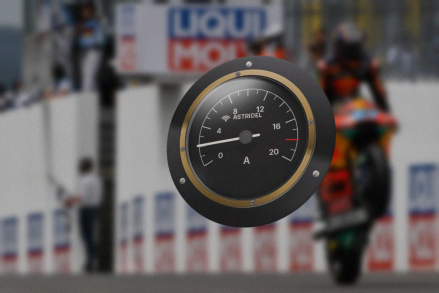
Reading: 2 A
